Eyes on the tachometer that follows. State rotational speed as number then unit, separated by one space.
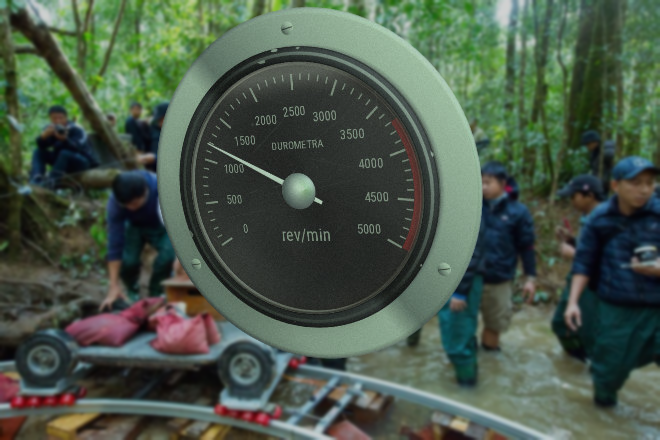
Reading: 1200 rpm
